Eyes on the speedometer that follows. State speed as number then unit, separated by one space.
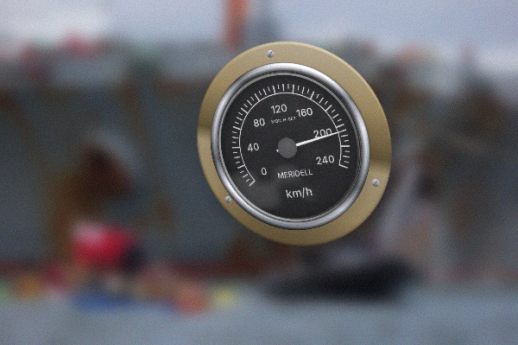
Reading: 205 km/h
